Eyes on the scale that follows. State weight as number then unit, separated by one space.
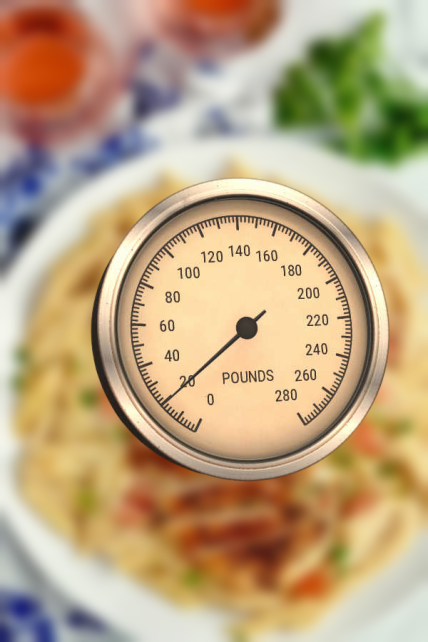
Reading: 20 lb
